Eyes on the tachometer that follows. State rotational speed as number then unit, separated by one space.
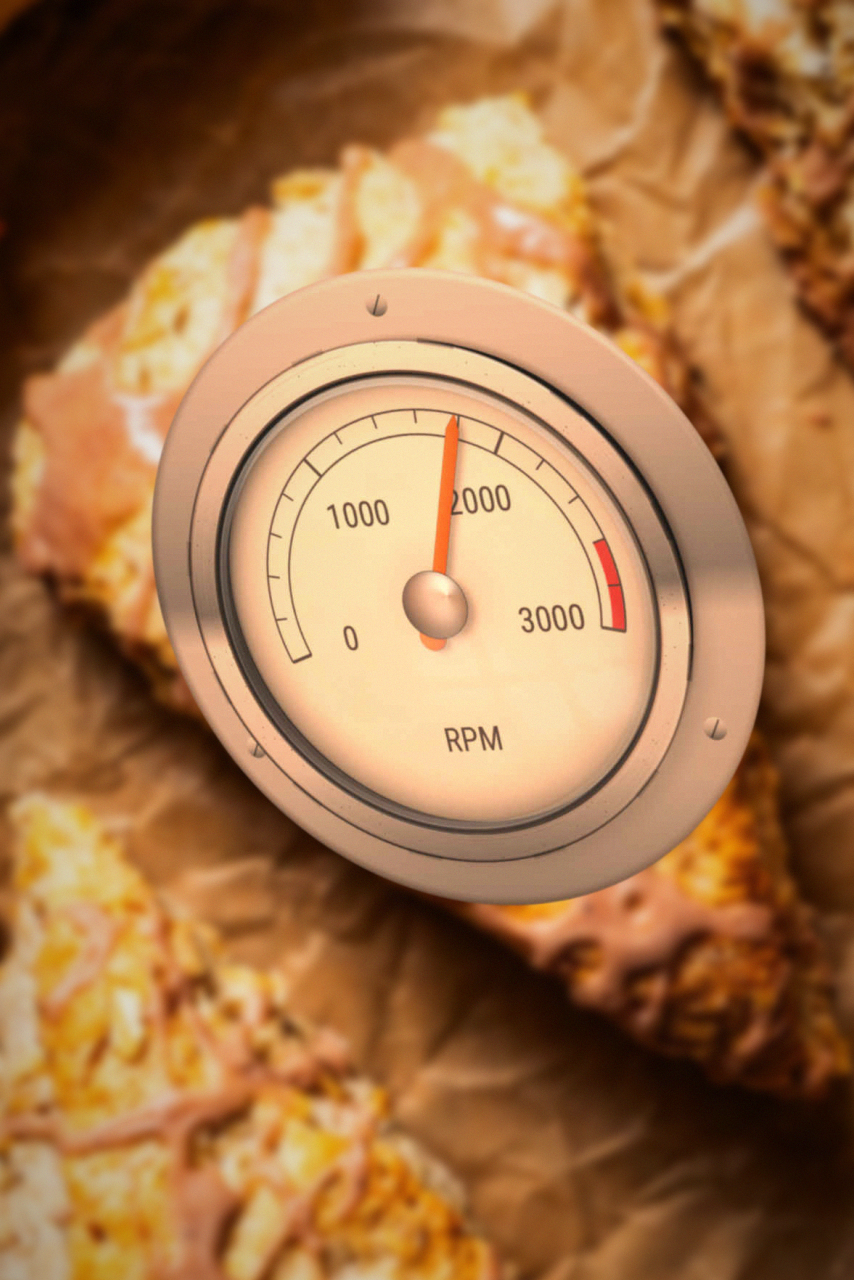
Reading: 1800 rpm
